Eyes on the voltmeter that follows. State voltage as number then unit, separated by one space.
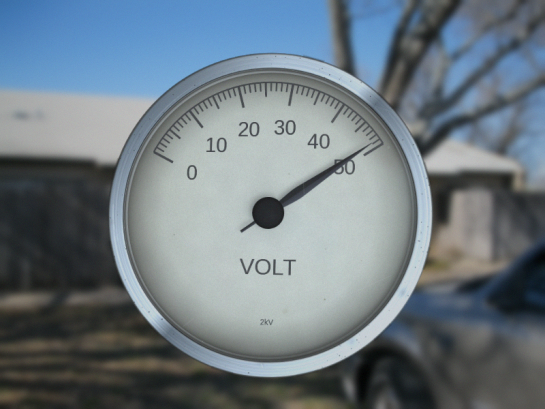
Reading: 49 V
